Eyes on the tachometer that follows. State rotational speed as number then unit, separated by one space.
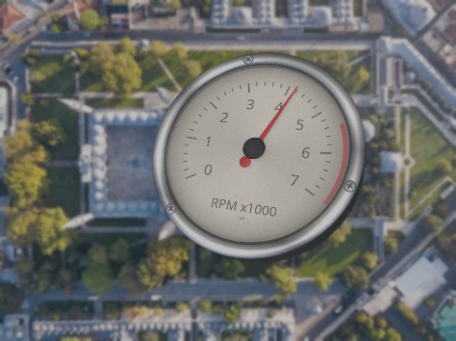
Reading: 4200 rpm
